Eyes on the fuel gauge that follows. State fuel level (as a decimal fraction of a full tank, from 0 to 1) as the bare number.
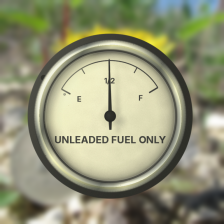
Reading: 0.5
